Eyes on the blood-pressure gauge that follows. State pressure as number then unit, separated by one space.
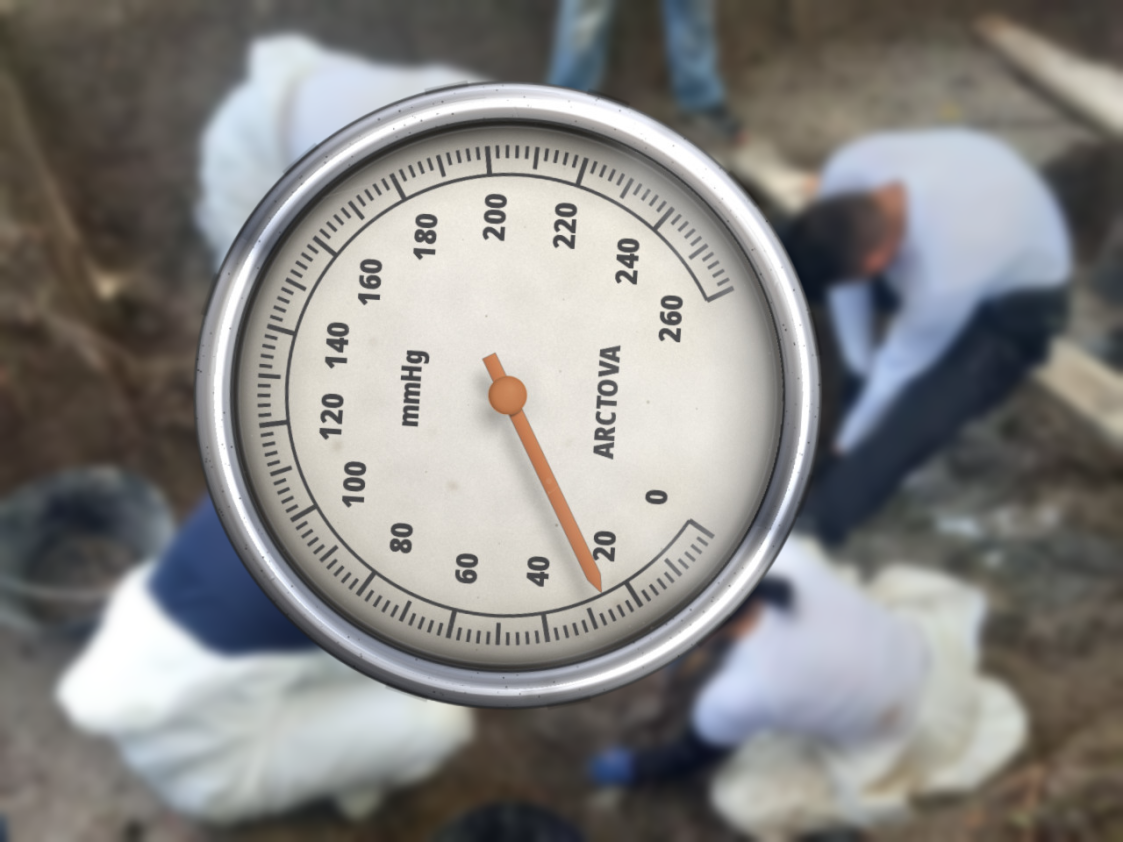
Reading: 26 mmHg
